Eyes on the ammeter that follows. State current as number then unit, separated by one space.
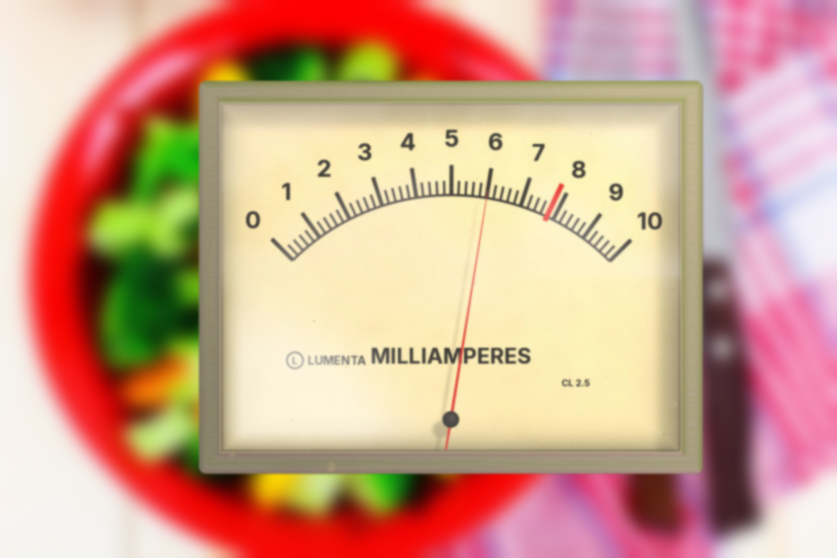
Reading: 6 mA
